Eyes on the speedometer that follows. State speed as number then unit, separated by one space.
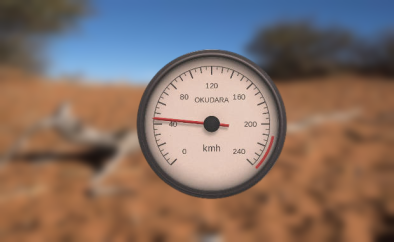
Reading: 45 km/h
